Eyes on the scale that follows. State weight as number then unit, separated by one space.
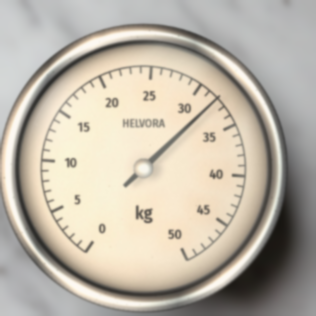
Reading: 32 kg
